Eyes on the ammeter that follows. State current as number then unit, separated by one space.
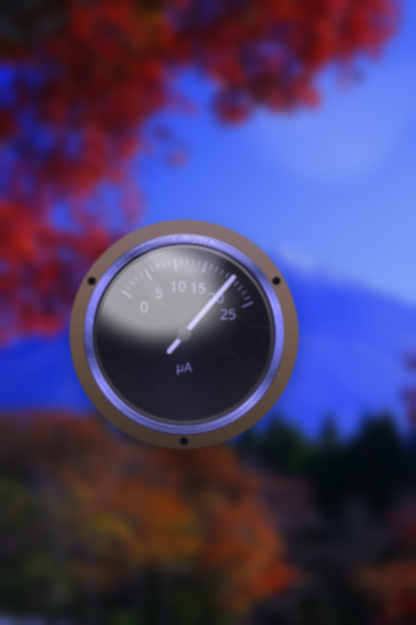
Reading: 20 µA
